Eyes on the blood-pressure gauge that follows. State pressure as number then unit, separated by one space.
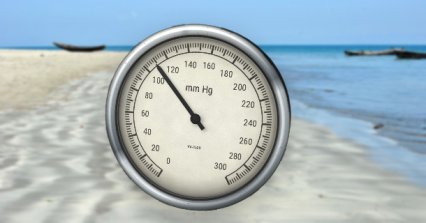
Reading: 110 mmHg
